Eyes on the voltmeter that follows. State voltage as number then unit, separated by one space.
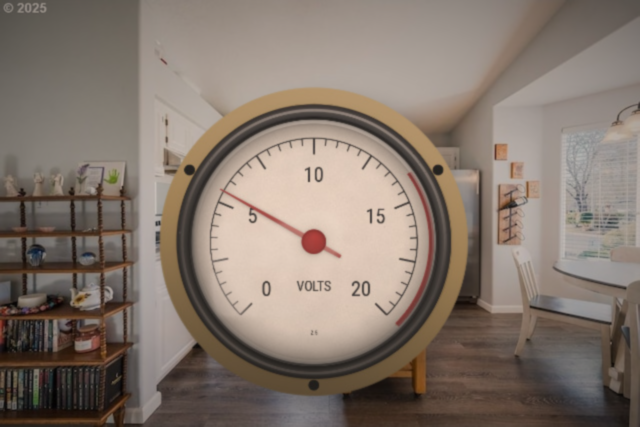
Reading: 5.5 V
